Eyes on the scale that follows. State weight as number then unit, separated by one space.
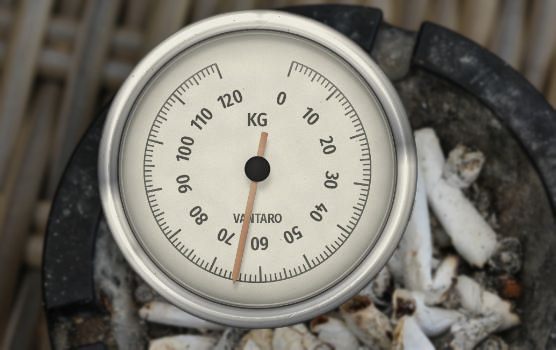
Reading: 65 kg
